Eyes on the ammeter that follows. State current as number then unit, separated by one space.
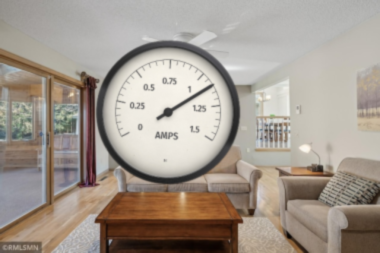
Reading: 1.1 A
